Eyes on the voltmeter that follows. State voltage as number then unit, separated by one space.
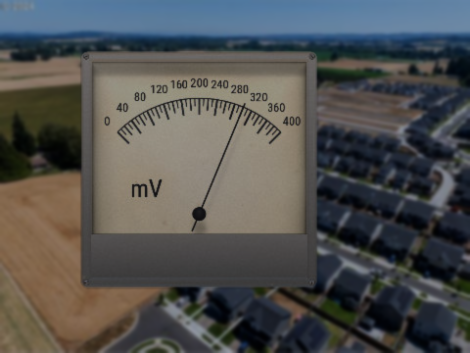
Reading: 300 mV
